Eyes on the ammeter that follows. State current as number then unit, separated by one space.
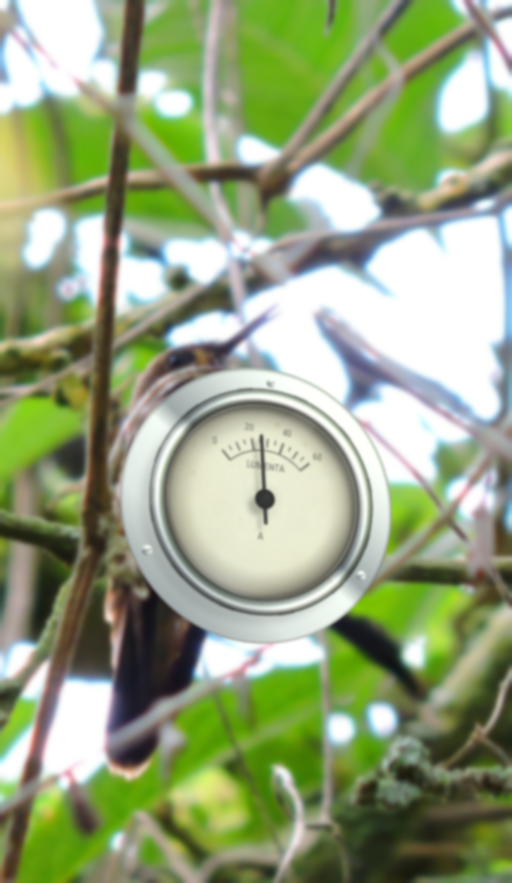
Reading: 25 A
